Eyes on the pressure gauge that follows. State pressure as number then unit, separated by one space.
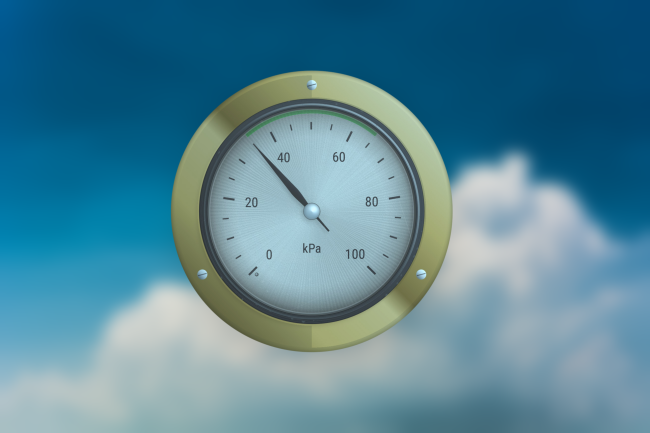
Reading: 35 kPa
